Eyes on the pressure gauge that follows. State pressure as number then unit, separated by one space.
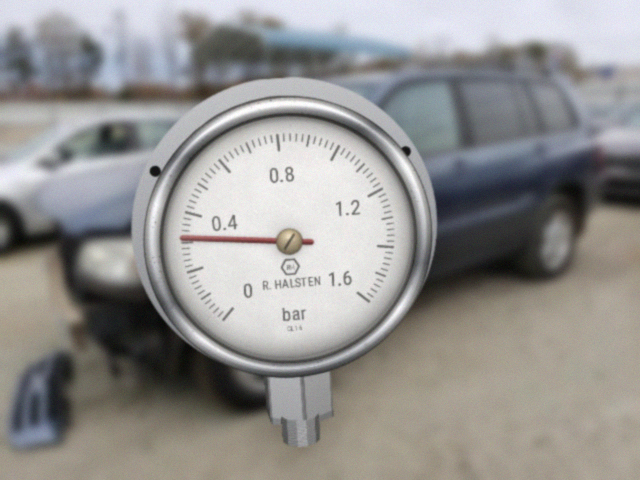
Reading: 0.32 bar
